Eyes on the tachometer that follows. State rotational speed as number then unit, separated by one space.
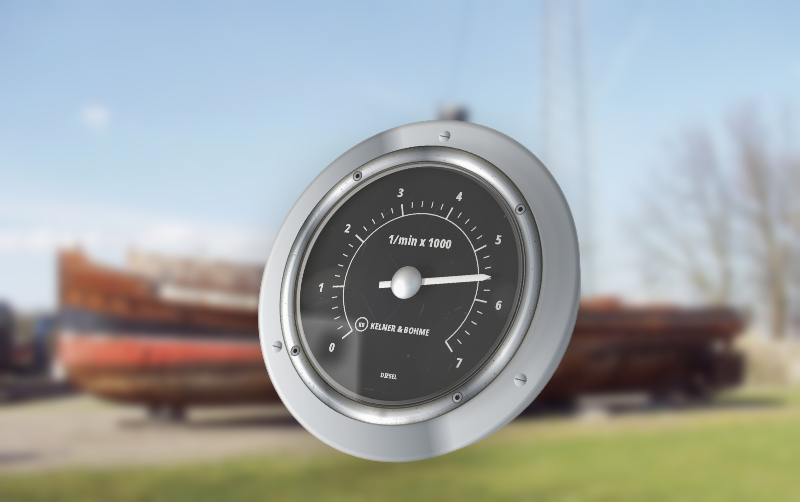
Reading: 5600 rpm
